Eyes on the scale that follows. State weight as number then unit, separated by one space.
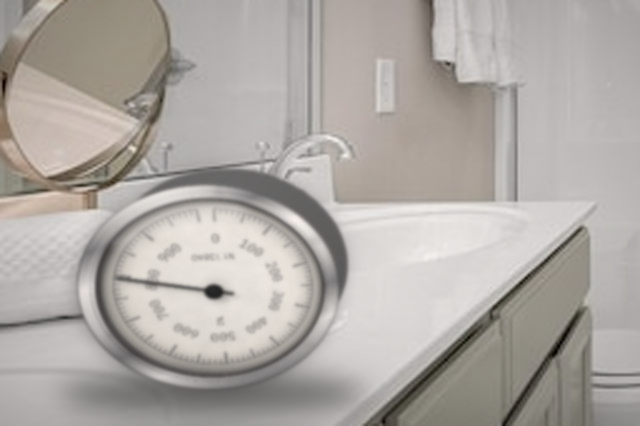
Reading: 800 g
